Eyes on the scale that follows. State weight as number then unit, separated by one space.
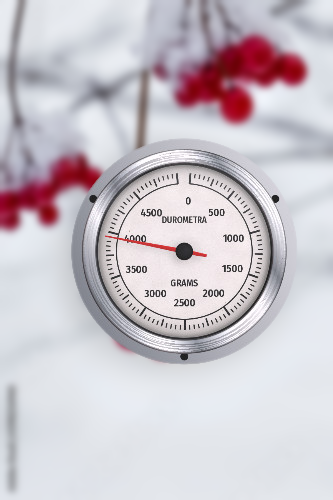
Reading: 3950 g
